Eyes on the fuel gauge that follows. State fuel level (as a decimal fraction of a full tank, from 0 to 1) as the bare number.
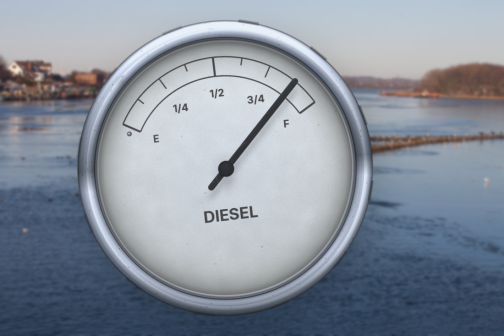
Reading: 0.875
